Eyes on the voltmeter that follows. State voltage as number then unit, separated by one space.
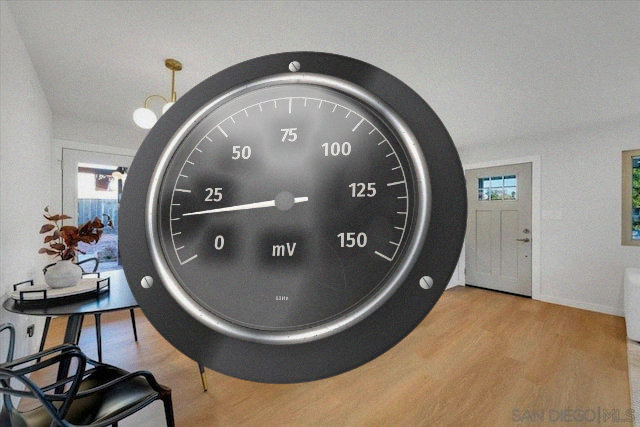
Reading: 15 mV
